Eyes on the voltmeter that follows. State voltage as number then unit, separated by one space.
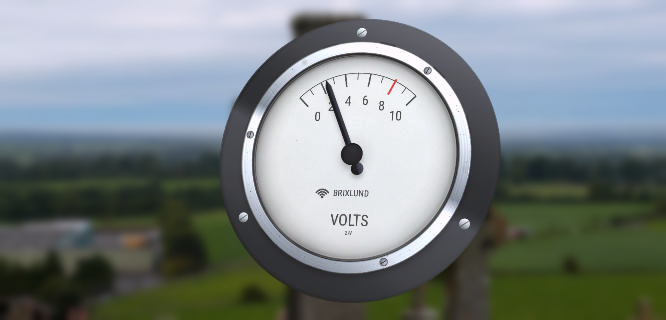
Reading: 2.5 V
